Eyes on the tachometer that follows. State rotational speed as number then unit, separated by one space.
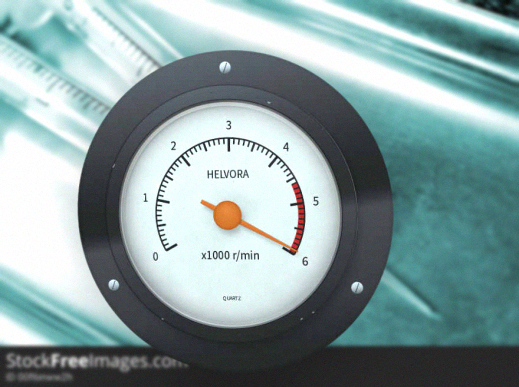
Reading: 5900 rpm
